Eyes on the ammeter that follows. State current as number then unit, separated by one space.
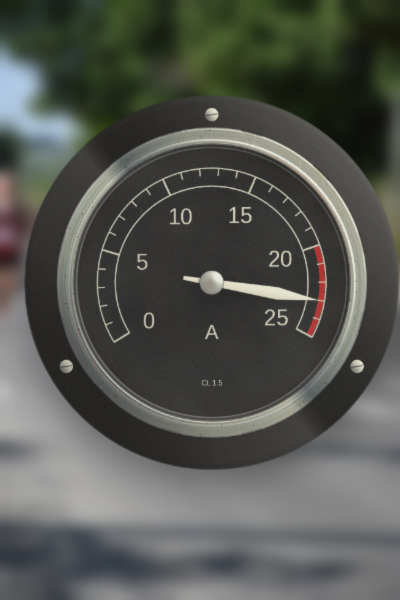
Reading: 23 A
